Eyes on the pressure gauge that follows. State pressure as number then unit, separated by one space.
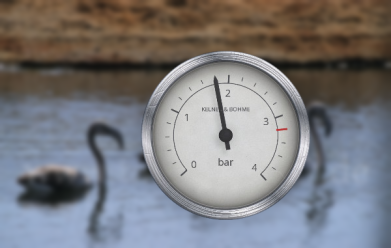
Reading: 1.8 bar
